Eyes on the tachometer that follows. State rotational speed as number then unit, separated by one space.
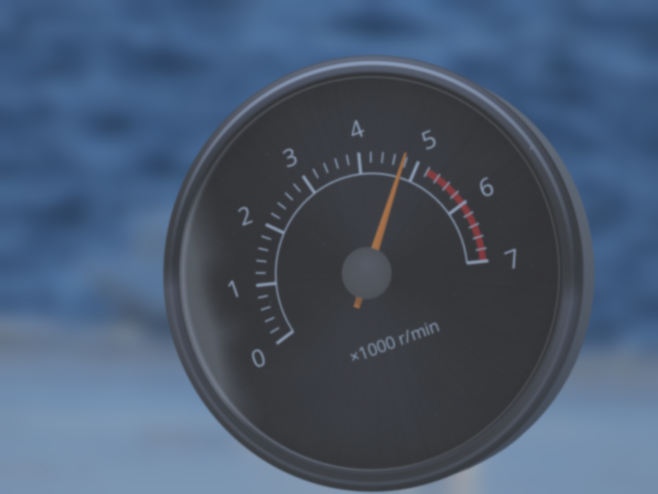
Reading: 4800 rpm
